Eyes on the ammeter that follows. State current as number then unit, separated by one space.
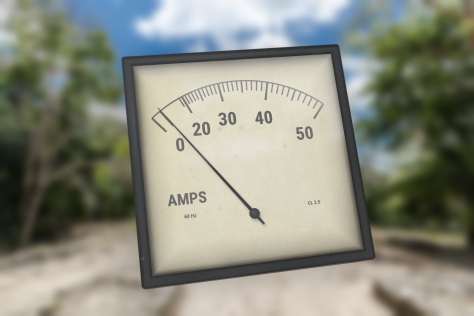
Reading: 10 A
